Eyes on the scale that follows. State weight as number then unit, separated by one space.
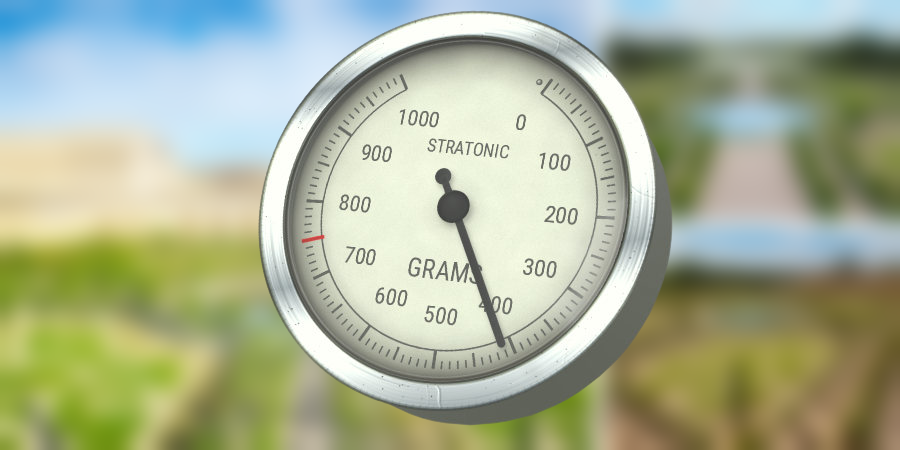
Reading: 410 g
